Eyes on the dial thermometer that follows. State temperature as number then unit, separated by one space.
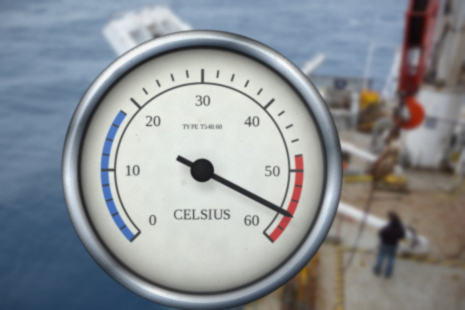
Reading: 56 °C
